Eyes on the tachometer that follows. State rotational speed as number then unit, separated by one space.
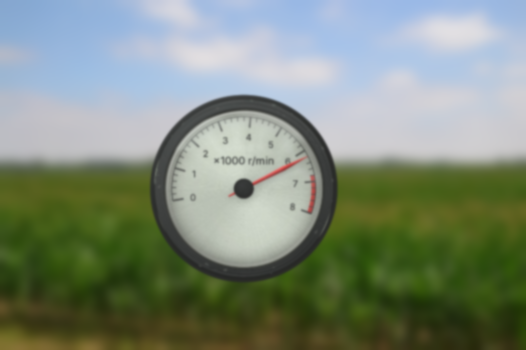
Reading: 6200 rpm
